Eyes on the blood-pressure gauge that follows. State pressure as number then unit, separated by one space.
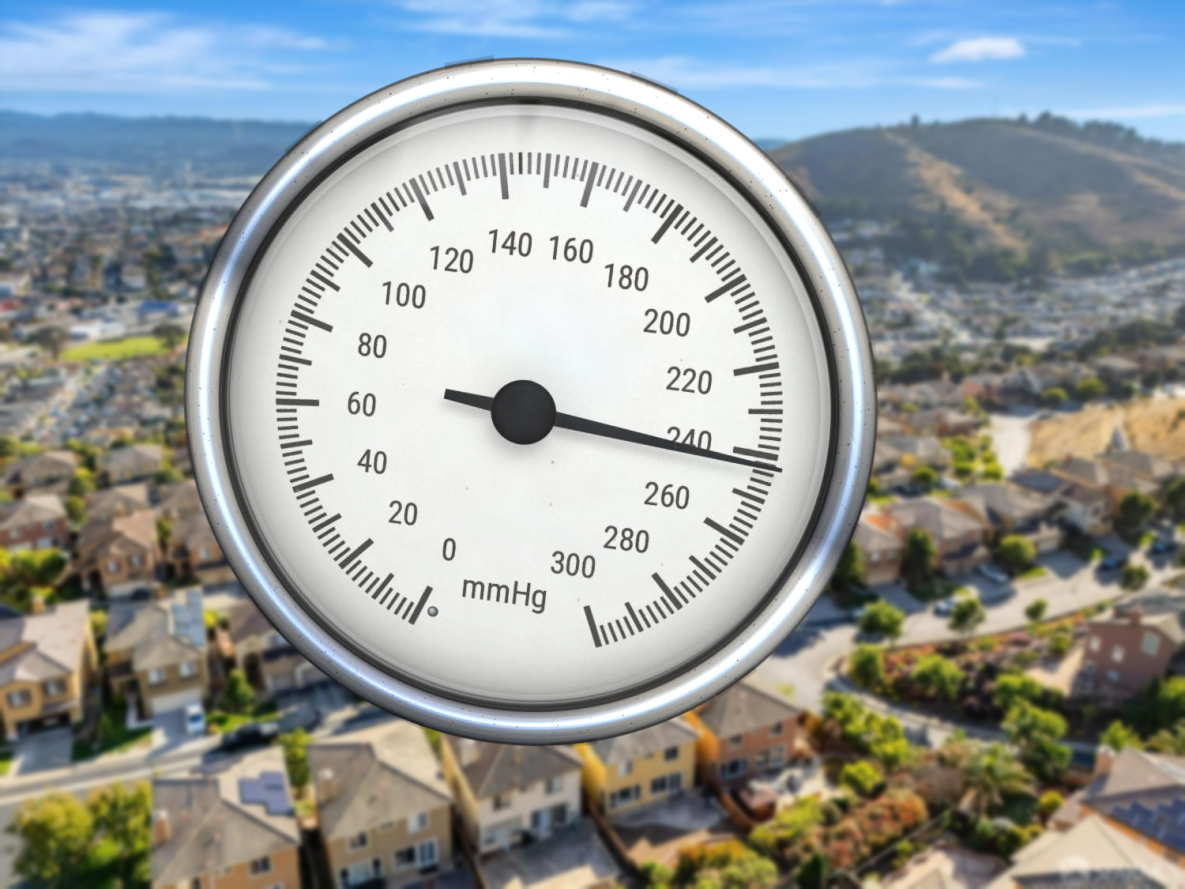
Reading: 242 mmHg
